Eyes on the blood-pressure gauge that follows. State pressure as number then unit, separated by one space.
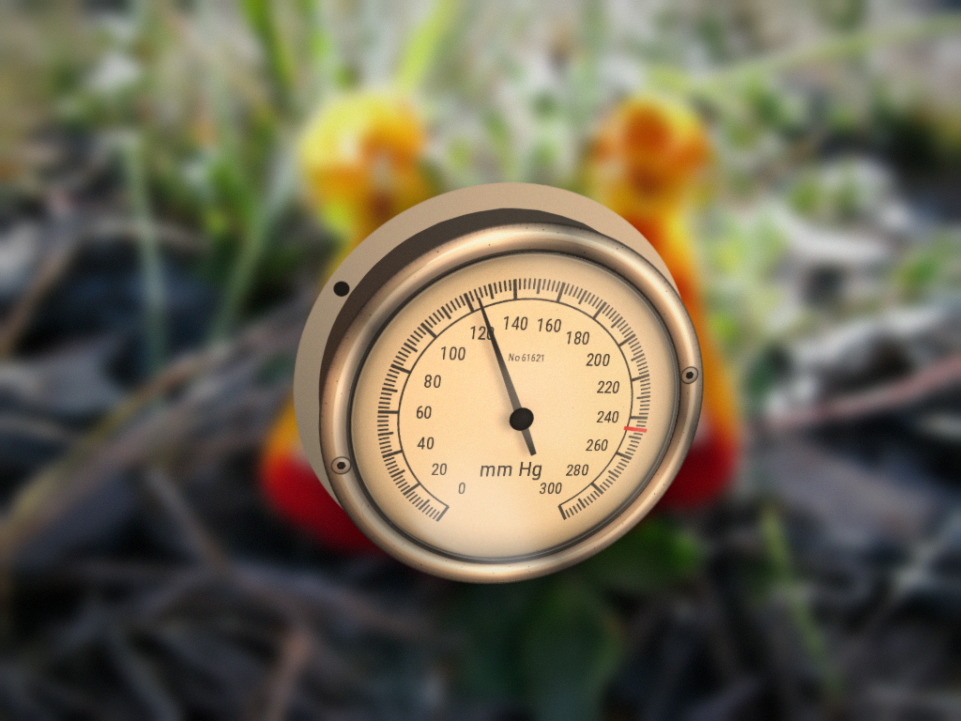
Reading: 124 mmHg
